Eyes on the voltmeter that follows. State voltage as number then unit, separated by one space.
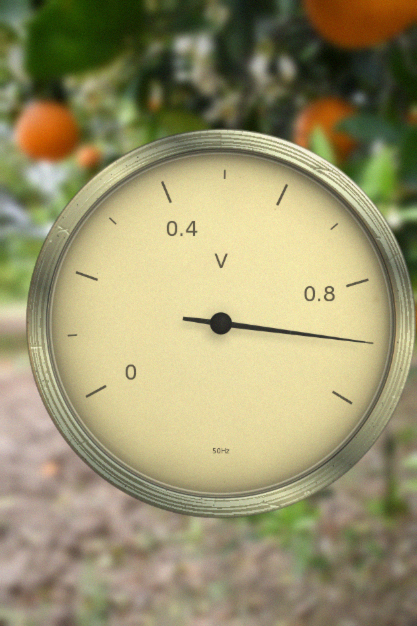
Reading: 0.9 V
